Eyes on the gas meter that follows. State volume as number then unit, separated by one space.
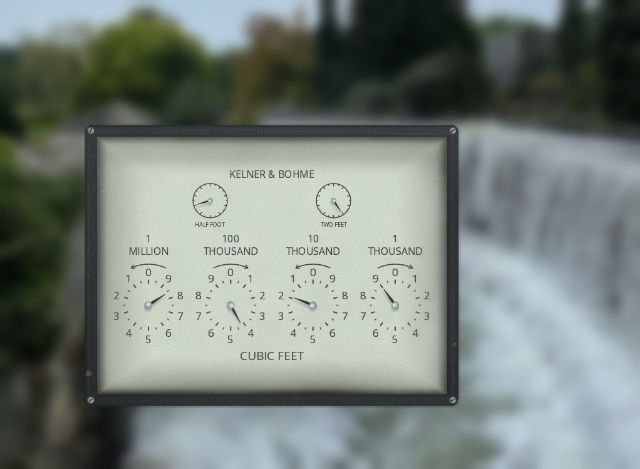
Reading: 841900 ft³
